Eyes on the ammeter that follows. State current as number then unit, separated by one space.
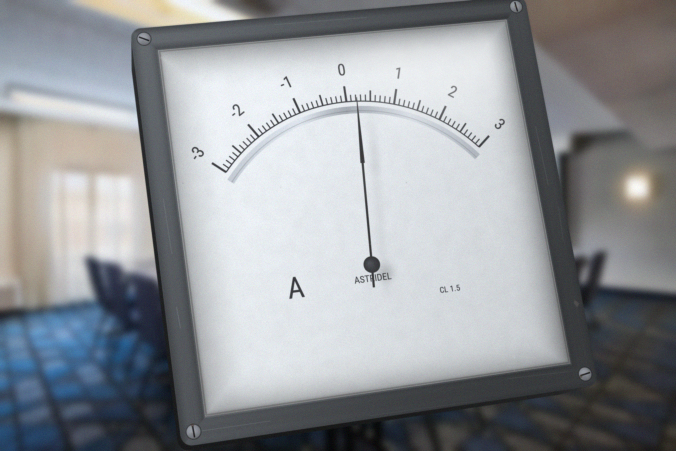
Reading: 0.2 A
